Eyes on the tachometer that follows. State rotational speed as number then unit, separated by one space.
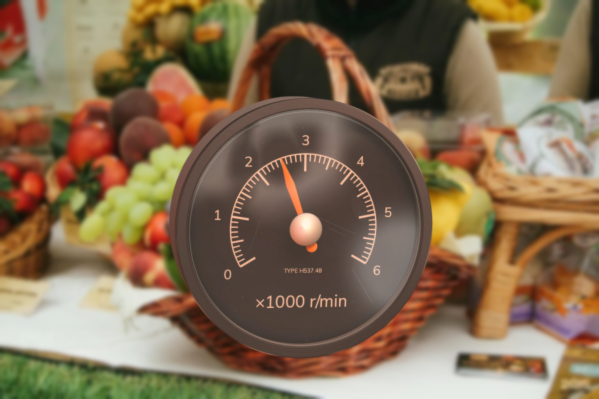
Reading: 2500 rpm
